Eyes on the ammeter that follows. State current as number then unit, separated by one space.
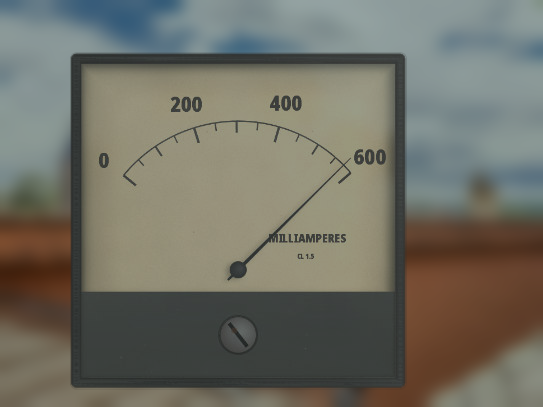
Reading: 575 mA
